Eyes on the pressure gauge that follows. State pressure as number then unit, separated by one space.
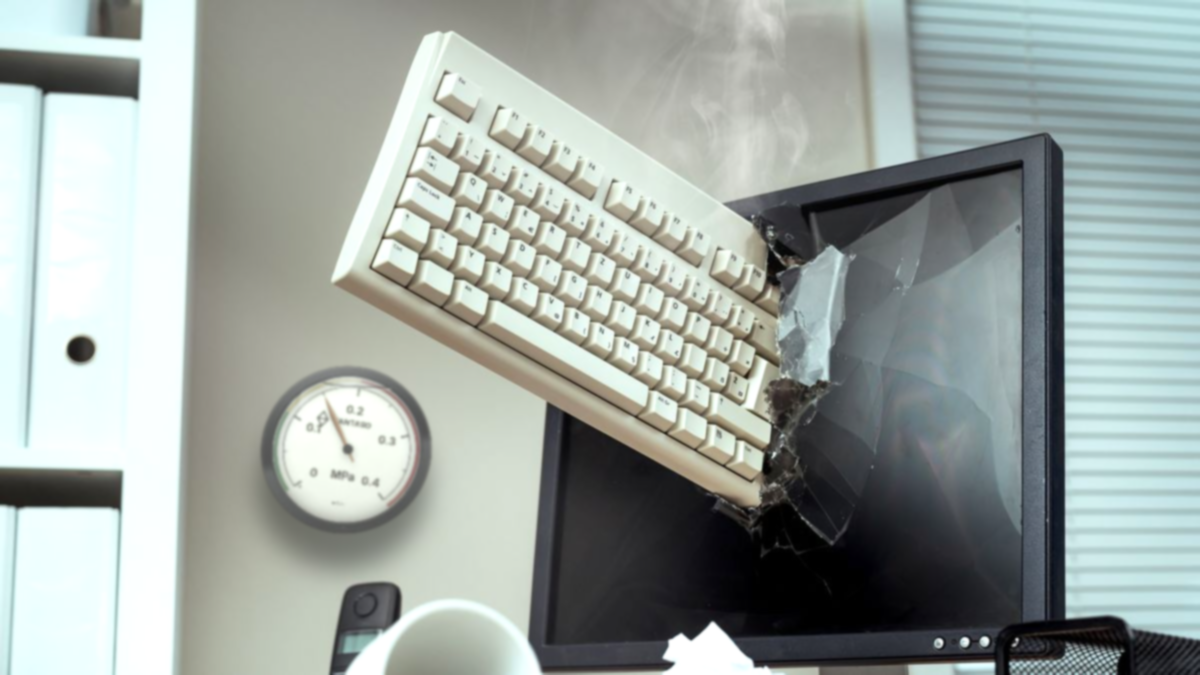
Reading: 0.15 MPa
